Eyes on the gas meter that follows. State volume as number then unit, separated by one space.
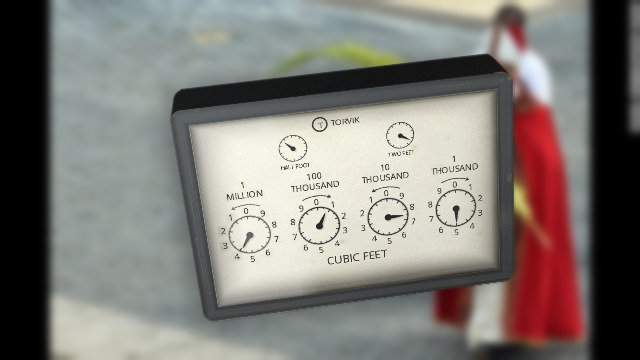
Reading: 407500 ft³
